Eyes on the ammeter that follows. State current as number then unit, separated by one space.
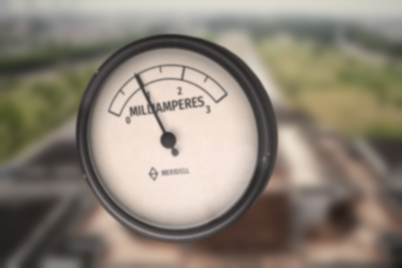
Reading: 1 mA
